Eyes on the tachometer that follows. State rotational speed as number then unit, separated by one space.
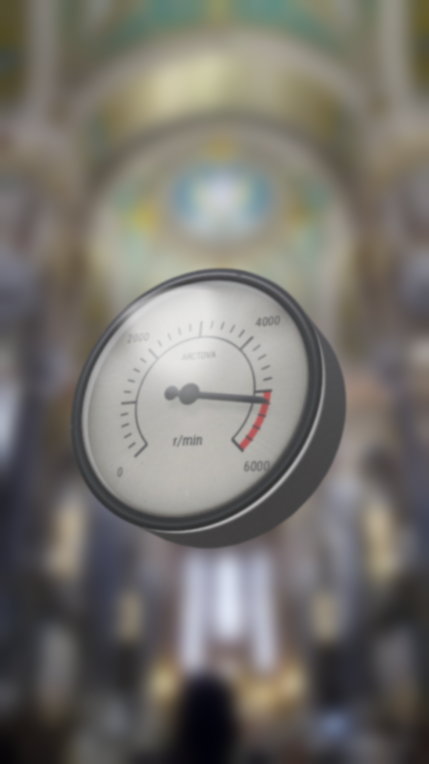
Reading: 5200 rpm
